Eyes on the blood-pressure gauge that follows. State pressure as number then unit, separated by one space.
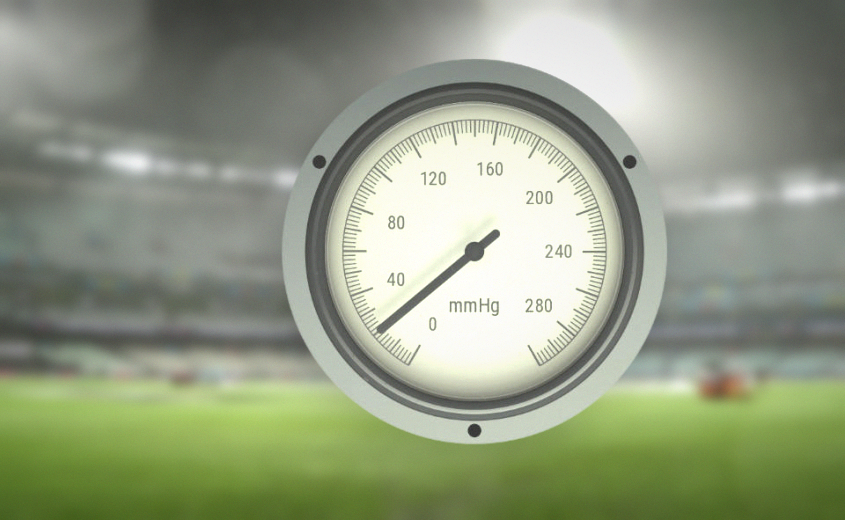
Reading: 20 mmHg
